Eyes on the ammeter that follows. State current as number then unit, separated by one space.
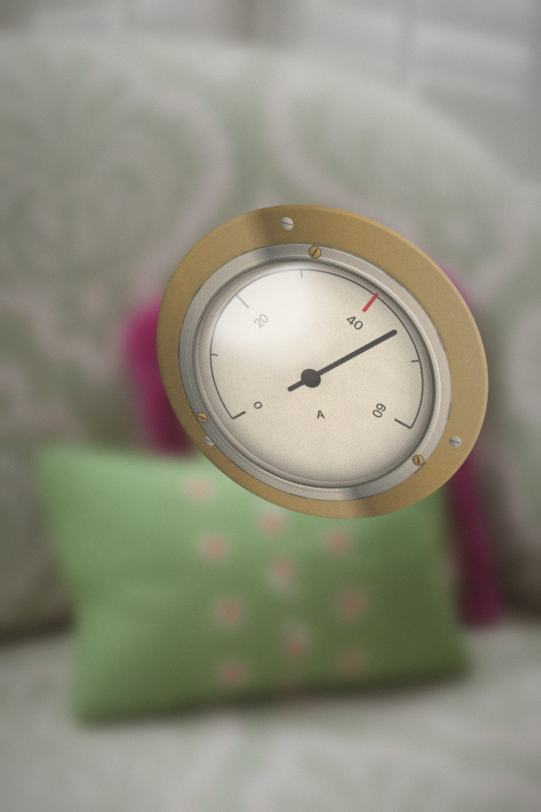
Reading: 45 A
